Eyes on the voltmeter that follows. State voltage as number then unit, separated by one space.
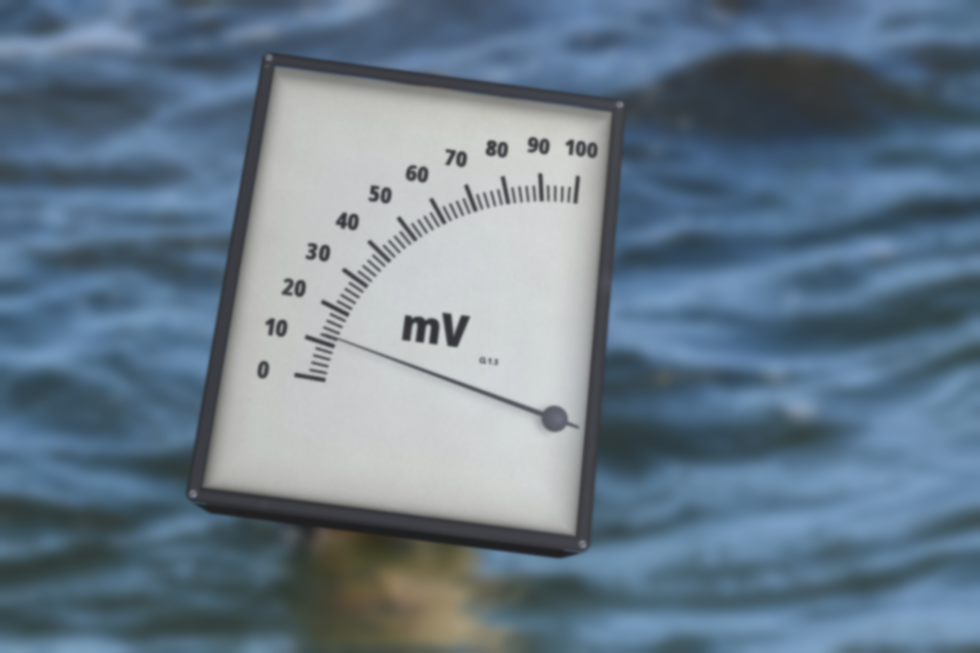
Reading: 12 mV
